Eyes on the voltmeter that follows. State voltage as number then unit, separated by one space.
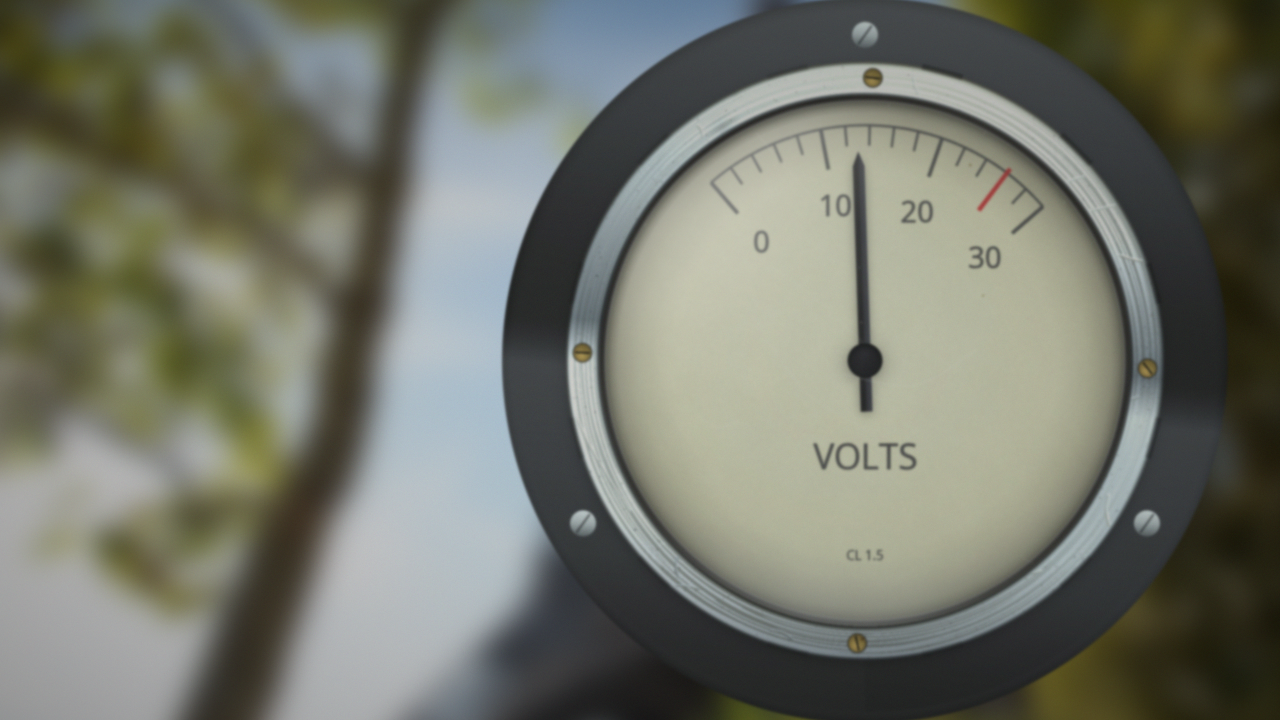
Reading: 13 V
